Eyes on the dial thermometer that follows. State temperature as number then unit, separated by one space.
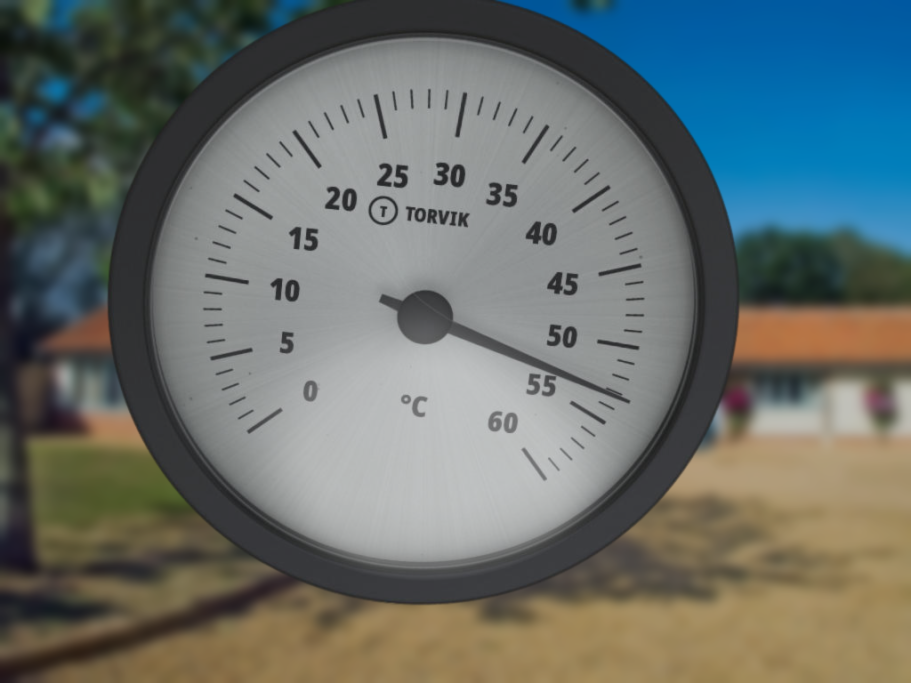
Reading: 53 °C
